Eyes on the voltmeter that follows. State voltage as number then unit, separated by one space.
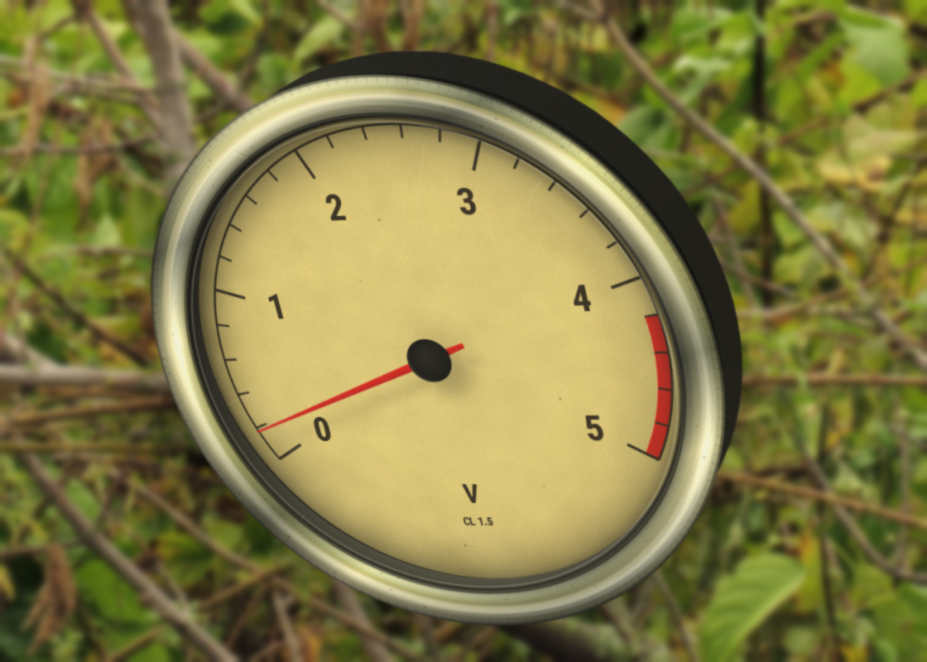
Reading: 0.2 V
